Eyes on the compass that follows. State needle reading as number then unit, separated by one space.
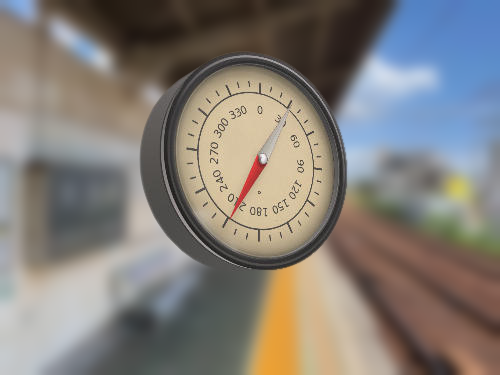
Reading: 210 °
